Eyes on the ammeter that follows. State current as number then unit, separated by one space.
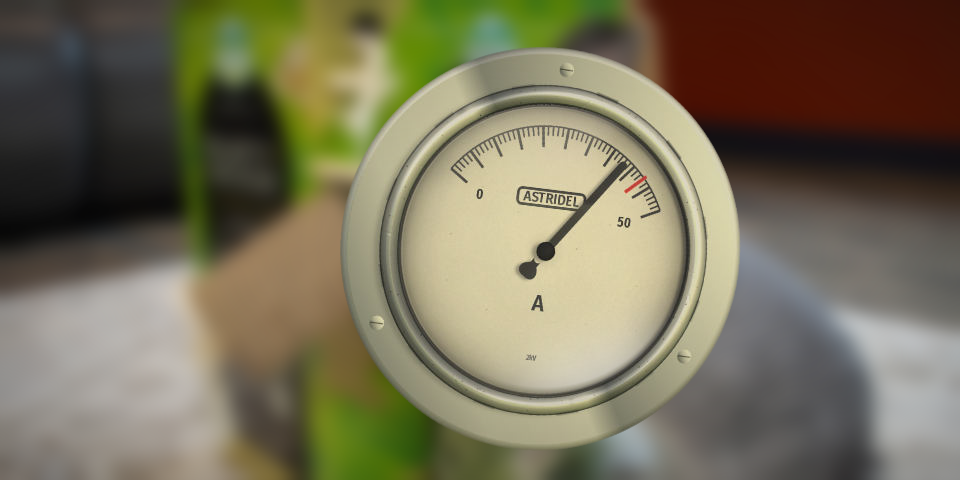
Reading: 38 A
